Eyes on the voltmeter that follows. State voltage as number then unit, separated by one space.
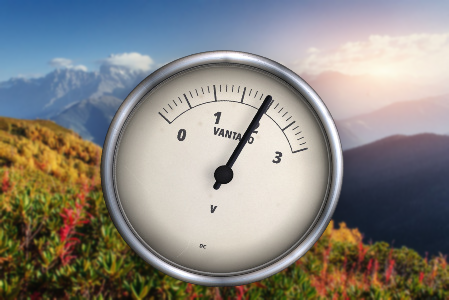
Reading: 1.9 V
